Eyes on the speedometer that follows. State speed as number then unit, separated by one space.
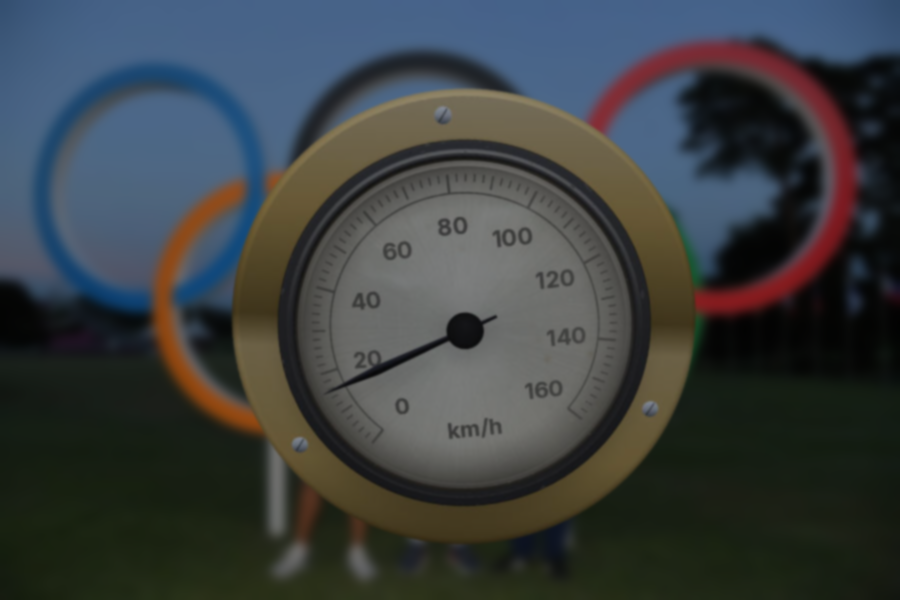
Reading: 16 km/h
